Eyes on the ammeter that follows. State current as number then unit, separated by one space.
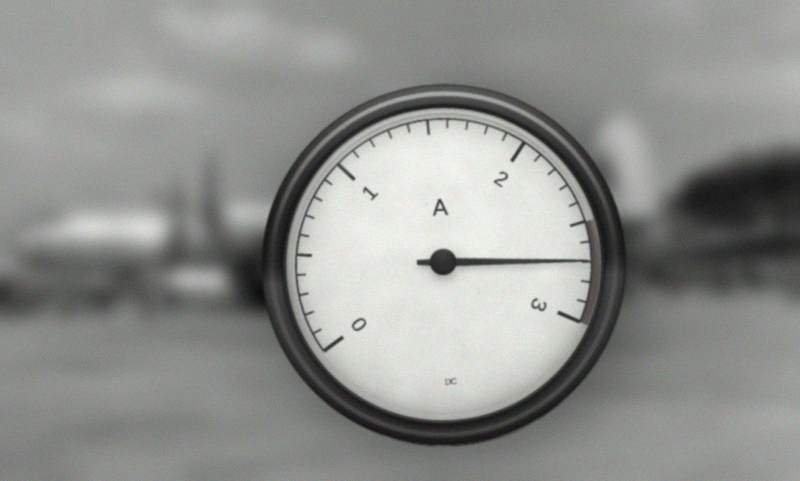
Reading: 2.7 A
